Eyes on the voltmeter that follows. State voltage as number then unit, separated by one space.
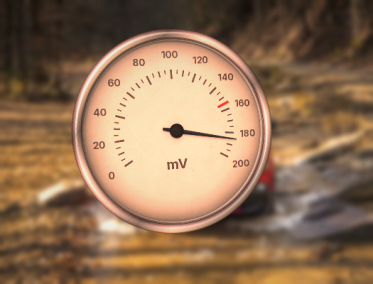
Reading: 185 mV
